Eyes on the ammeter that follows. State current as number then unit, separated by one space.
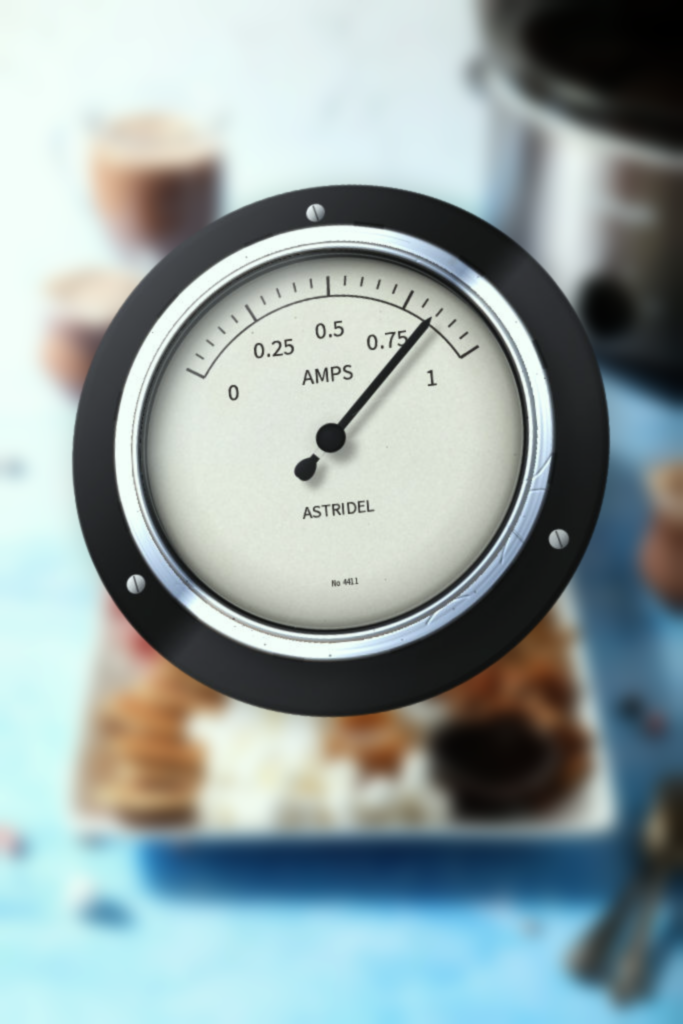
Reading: 0.85 A
